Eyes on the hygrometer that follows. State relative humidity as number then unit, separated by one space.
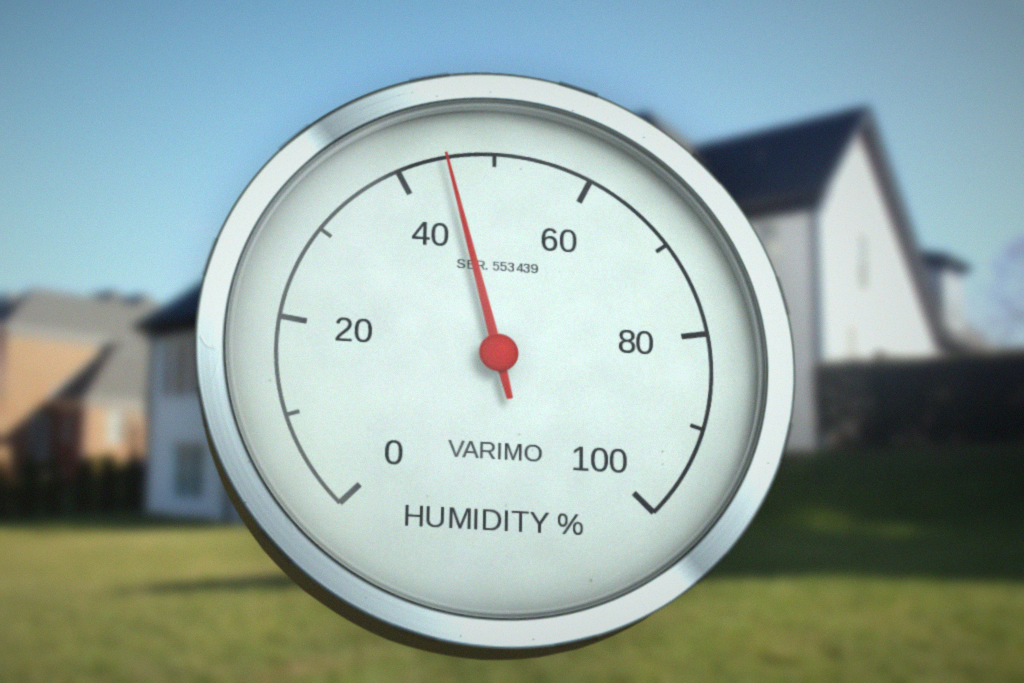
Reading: 45 %
